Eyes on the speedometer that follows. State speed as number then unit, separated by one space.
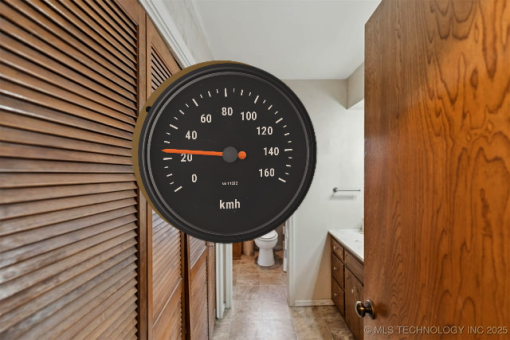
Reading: 25 km/h
